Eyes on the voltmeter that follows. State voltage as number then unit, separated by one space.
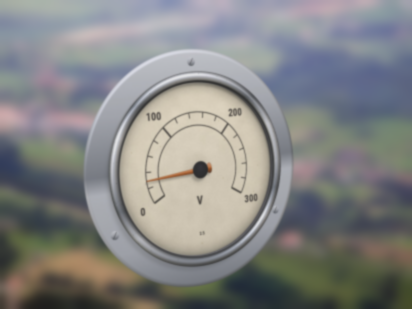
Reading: 30 V
